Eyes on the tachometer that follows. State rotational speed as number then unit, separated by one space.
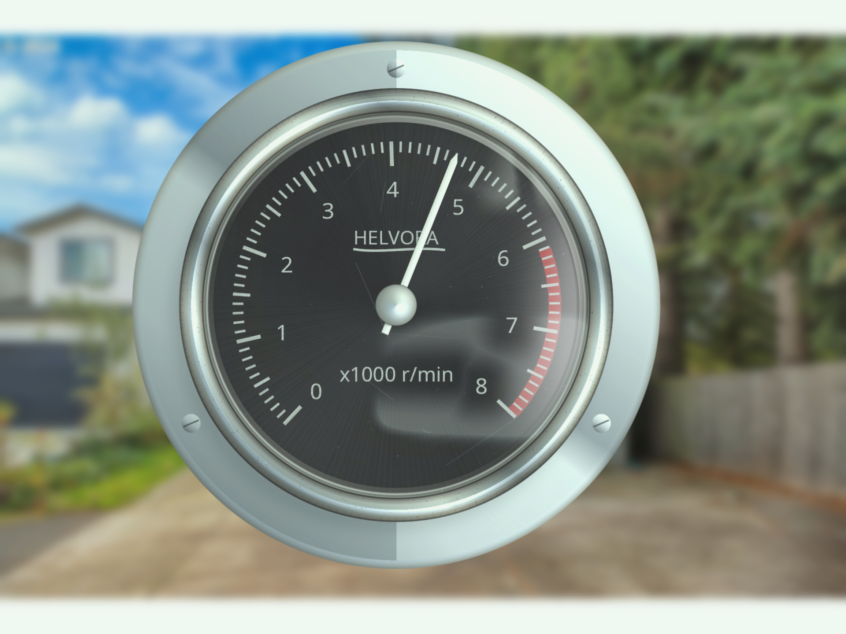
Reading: 4700 rpm
